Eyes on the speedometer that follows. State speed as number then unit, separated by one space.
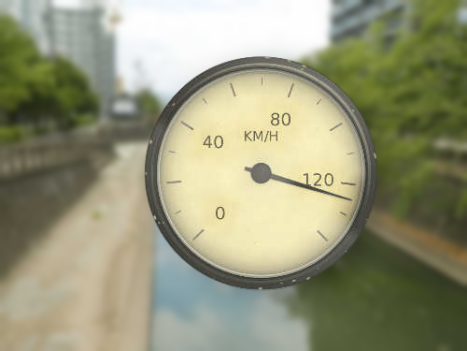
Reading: 125 km/h
